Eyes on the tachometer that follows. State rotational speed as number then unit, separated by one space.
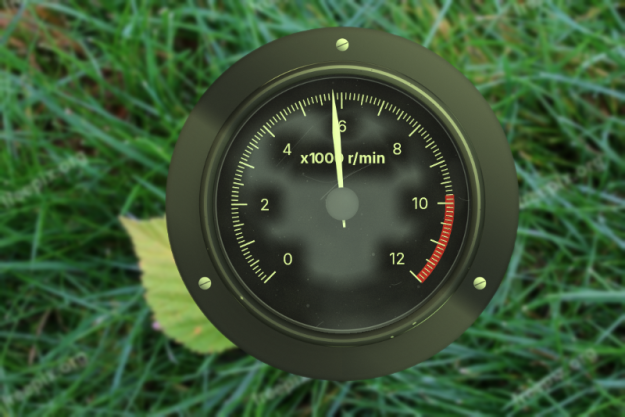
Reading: 5800 rpm
